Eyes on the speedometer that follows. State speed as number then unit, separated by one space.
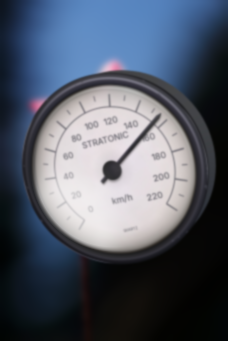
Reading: 155 km/h
